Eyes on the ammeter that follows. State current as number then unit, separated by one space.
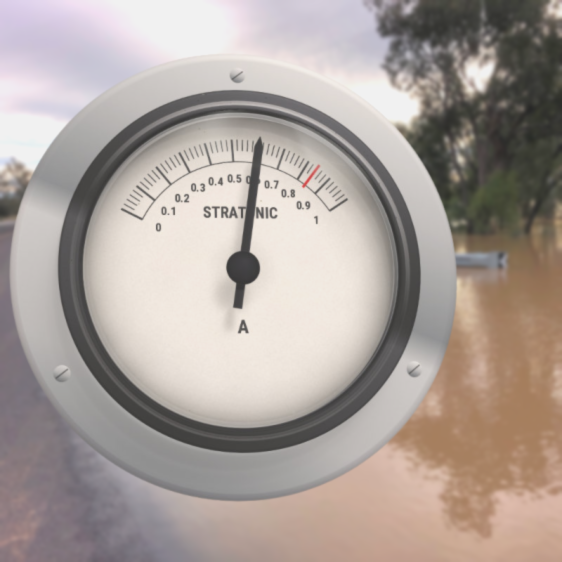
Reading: 0.6 A
